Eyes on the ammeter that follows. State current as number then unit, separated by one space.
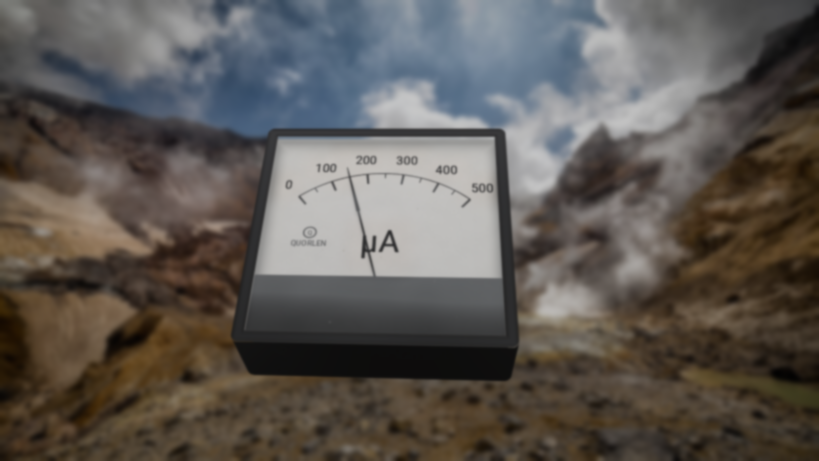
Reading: 150 µA
